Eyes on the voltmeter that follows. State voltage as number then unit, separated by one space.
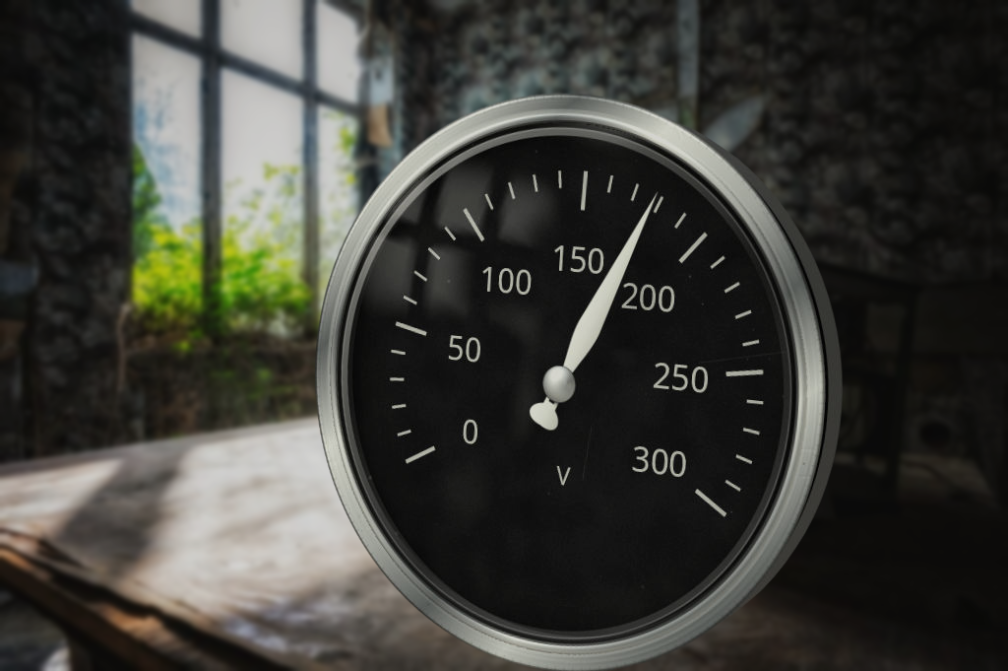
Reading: 180 V
